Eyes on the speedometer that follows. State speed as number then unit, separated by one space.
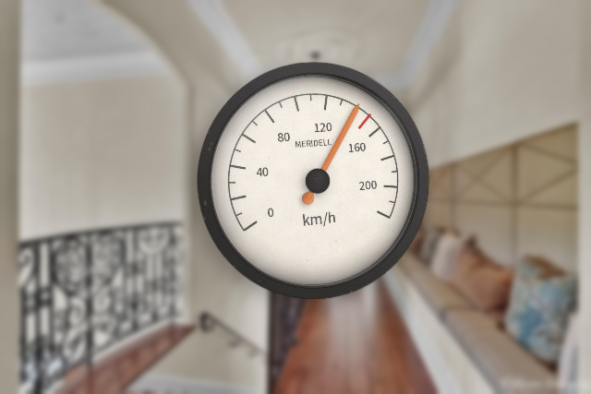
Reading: 140 km/h
